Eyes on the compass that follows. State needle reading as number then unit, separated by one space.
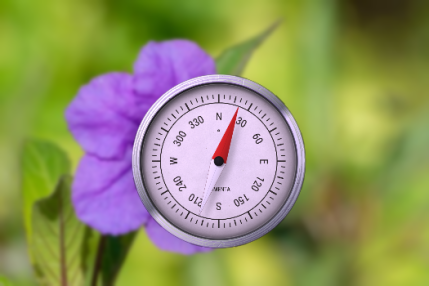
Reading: 20 °
